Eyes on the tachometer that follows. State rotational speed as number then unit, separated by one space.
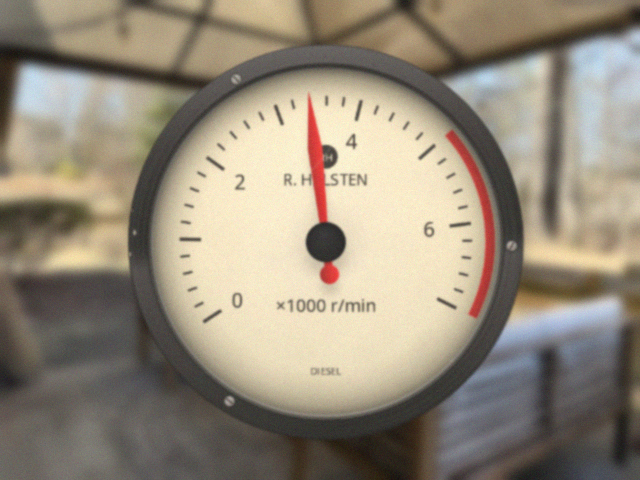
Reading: 3400 rpm
